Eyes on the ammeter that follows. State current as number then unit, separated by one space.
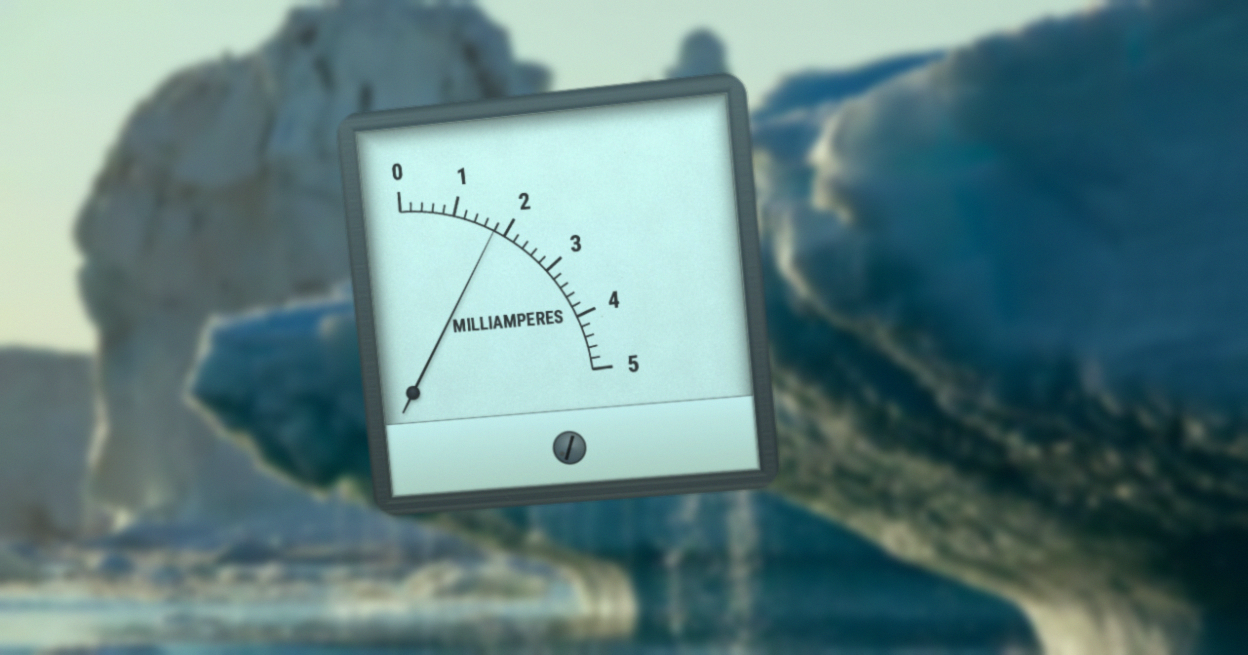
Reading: 1.8 mA
